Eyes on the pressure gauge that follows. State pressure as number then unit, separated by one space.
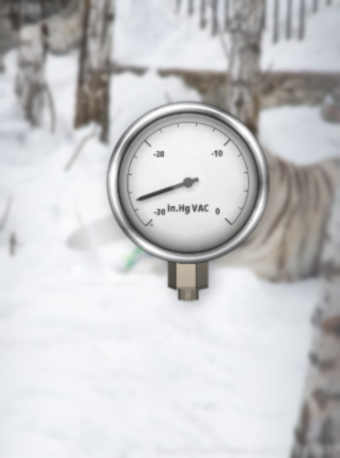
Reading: -27 inHg
